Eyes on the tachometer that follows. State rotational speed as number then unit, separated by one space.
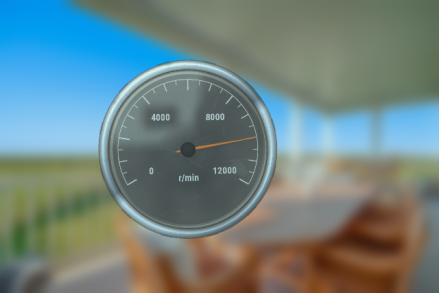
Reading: 10000 rpm
